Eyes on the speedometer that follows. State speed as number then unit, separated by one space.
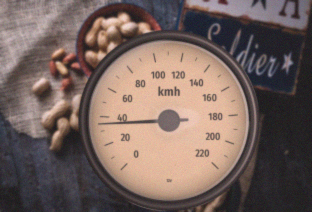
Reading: 35 km/h
